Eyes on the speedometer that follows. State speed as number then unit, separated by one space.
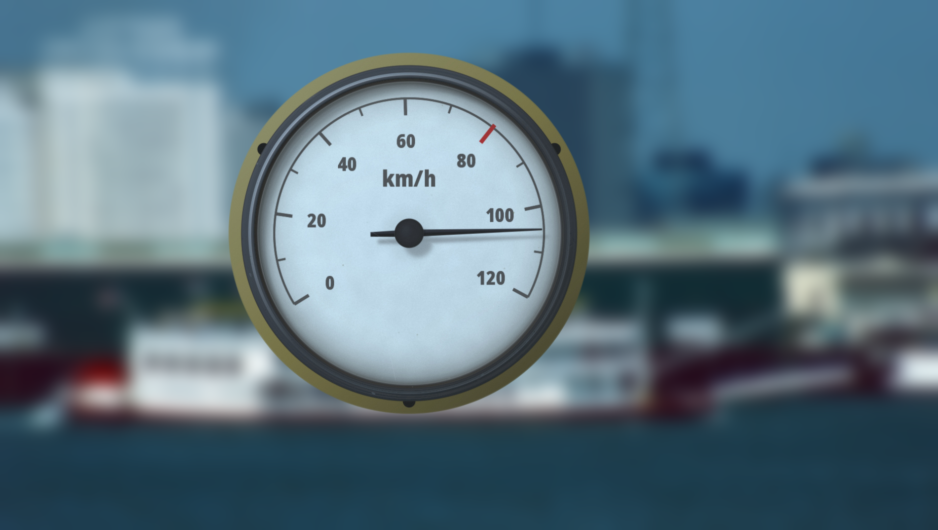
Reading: 105 km/h
